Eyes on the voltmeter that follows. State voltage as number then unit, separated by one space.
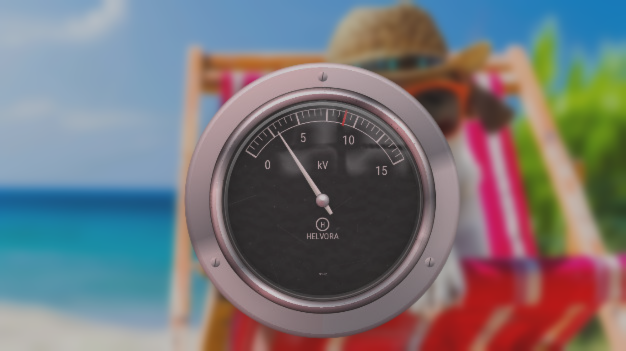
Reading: 3 kV
